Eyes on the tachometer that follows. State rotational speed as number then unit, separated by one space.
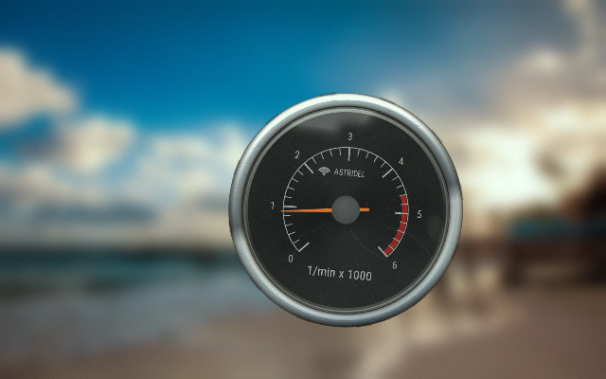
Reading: 900 rpm
